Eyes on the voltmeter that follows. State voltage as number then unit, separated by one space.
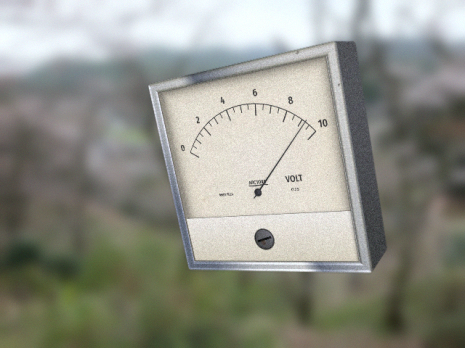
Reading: 9.25 V
